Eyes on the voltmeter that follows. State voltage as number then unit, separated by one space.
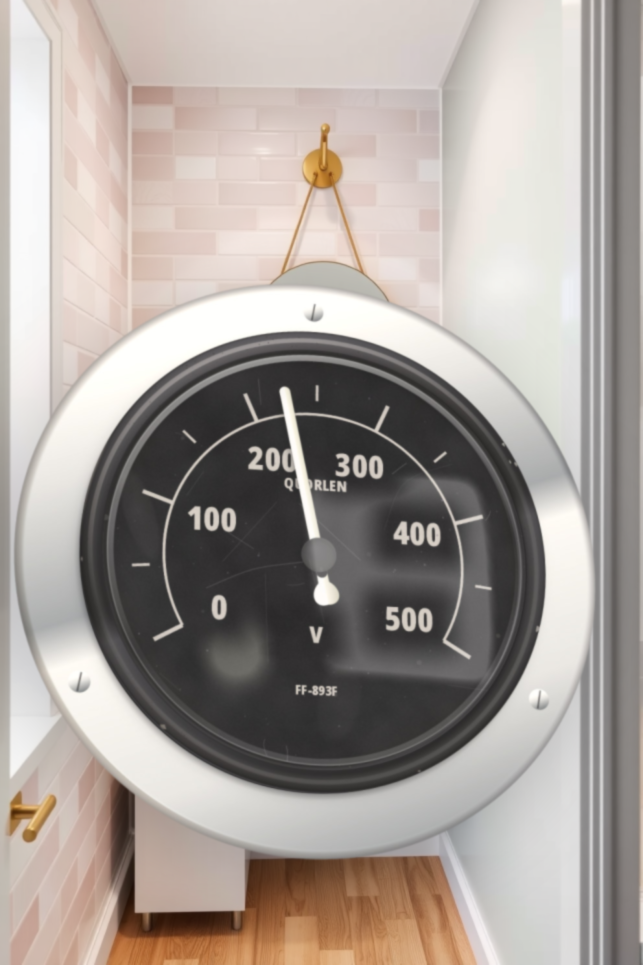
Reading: 225 V
